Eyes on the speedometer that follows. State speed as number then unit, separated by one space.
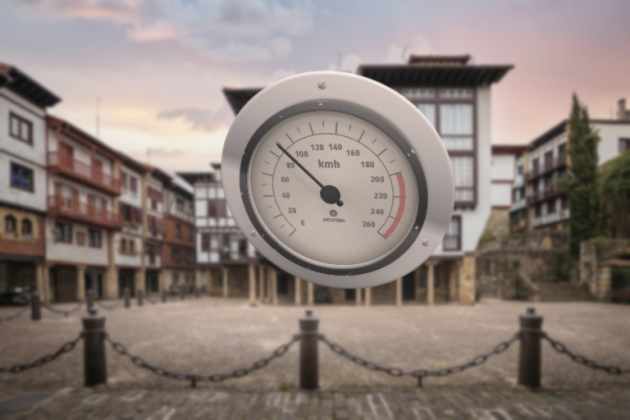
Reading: 90 km/h
